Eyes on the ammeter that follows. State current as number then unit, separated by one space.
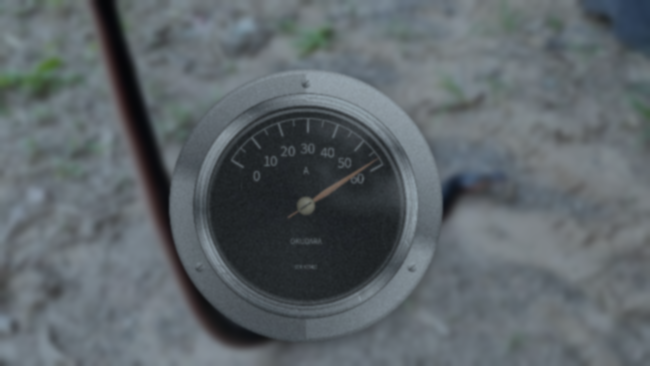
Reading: 57.5 A
